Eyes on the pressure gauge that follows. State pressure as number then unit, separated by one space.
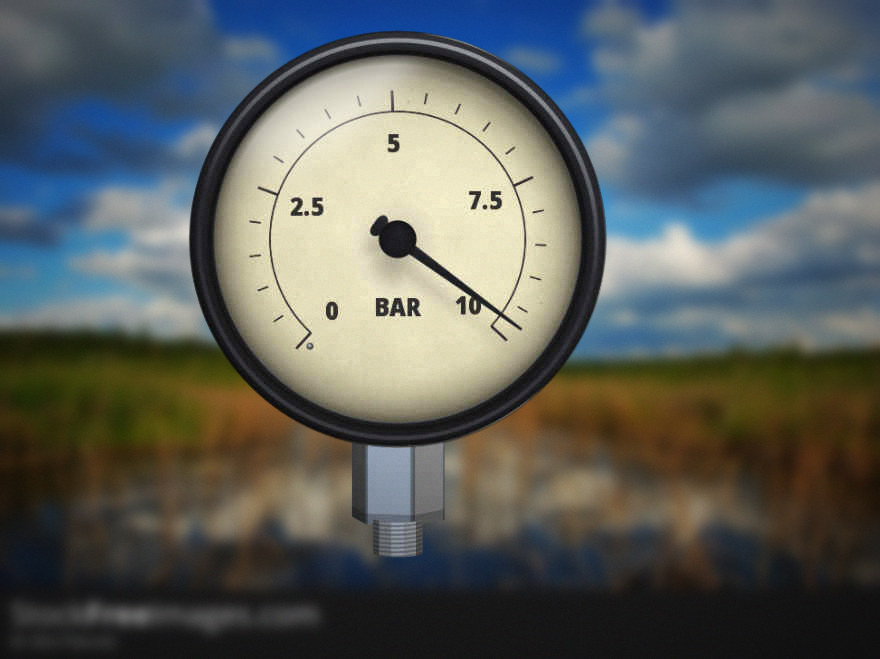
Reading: 9.75 bar
